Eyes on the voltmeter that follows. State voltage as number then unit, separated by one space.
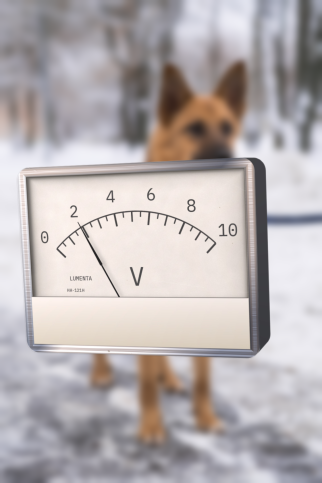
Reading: 2 V
